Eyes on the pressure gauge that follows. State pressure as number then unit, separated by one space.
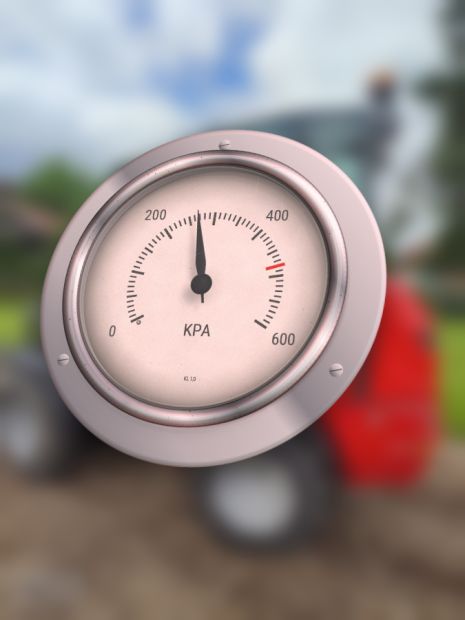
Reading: 270 kPa
